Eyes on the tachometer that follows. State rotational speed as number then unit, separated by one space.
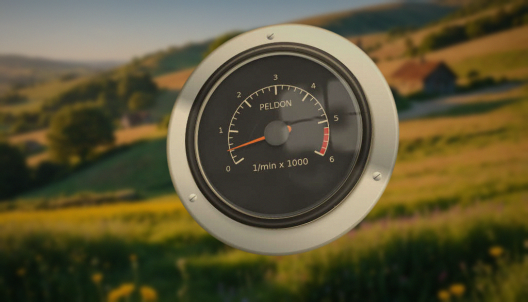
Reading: 400 rpm
